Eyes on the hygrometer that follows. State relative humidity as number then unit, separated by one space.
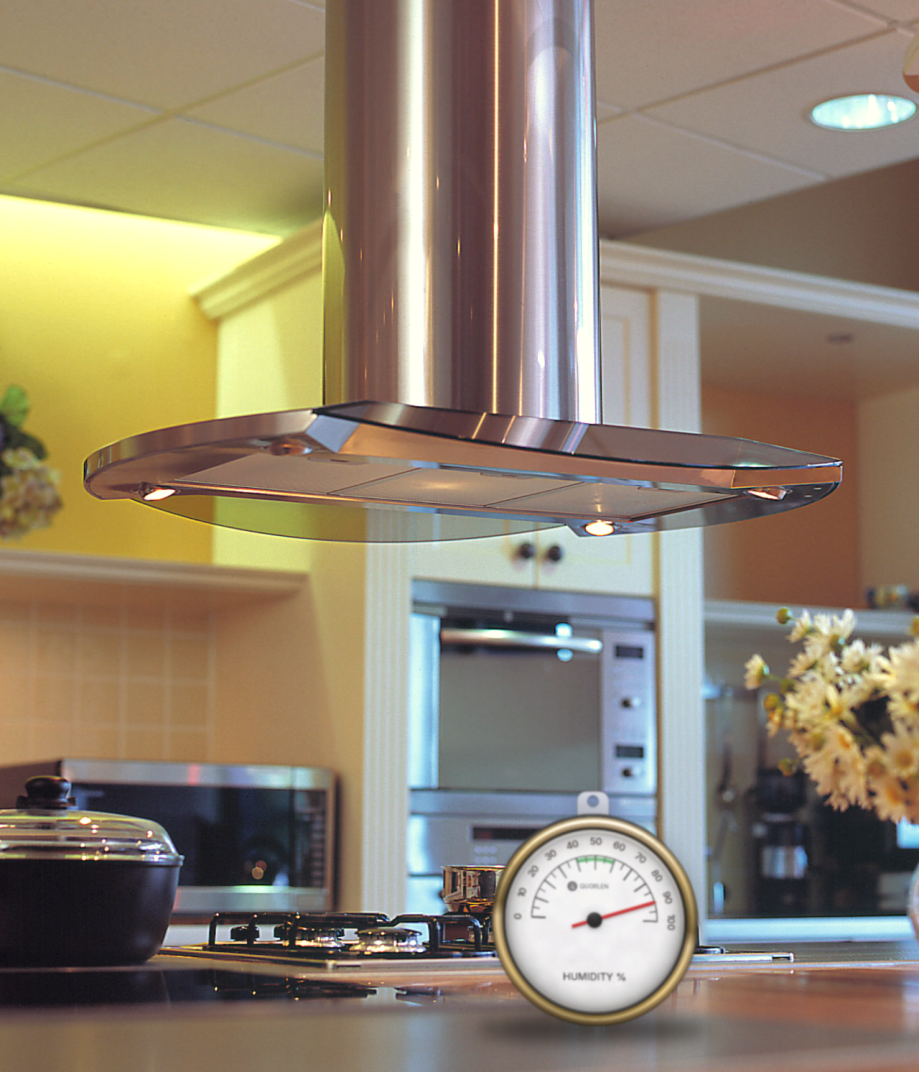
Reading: 90 %
